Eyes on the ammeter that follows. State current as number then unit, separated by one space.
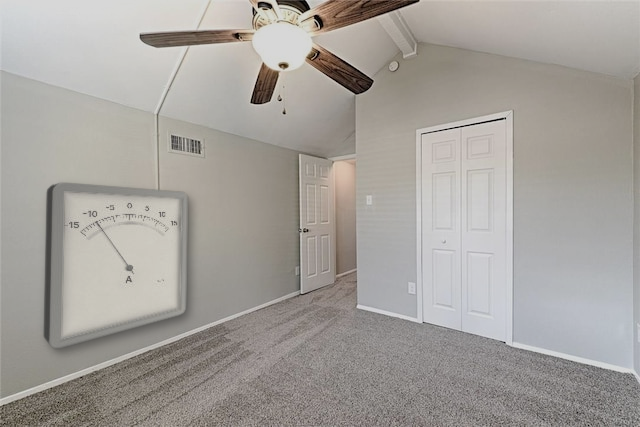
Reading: -10 A
